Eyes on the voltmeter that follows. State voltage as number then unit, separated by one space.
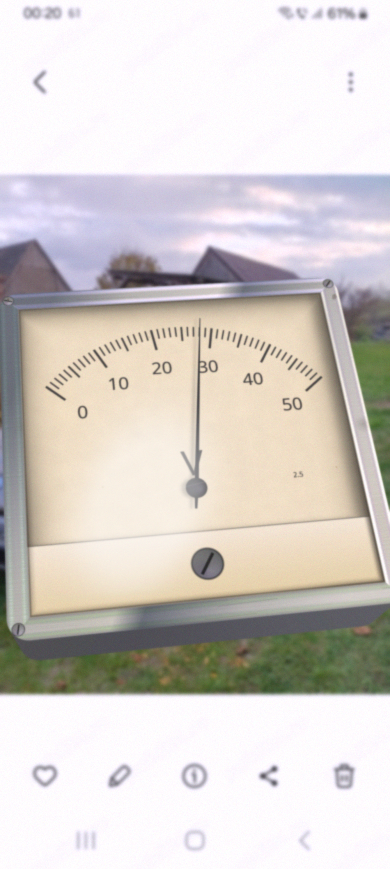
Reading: 28 V
